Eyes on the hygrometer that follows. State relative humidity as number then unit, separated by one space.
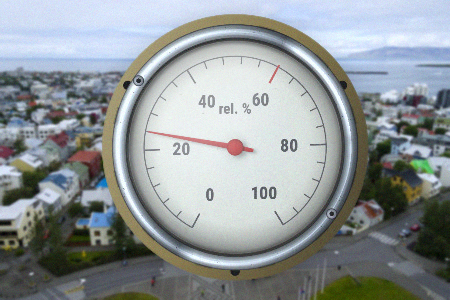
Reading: 24 %
